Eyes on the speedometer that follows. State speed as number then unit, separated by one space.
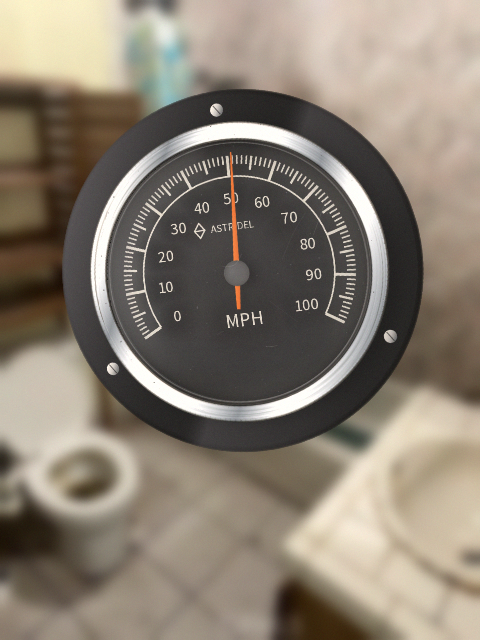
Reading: 51 mph
